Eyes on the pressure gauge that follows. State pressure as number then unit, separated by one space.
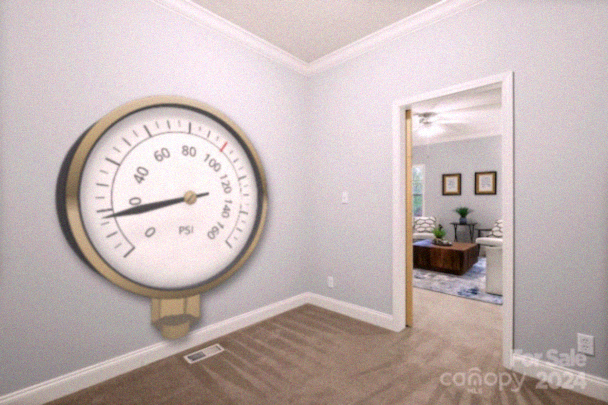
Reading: 17.5 psi
